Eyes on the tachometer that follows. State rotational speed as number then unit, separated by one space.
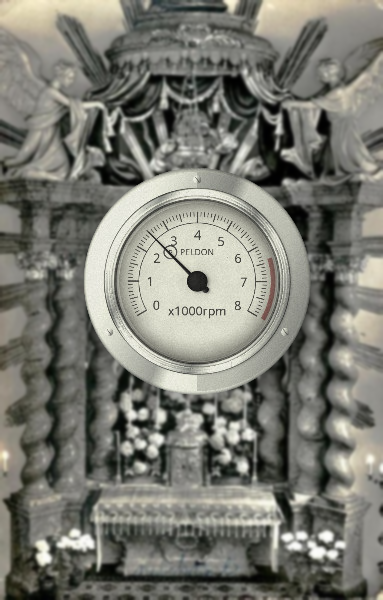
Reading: 2500 rpm
